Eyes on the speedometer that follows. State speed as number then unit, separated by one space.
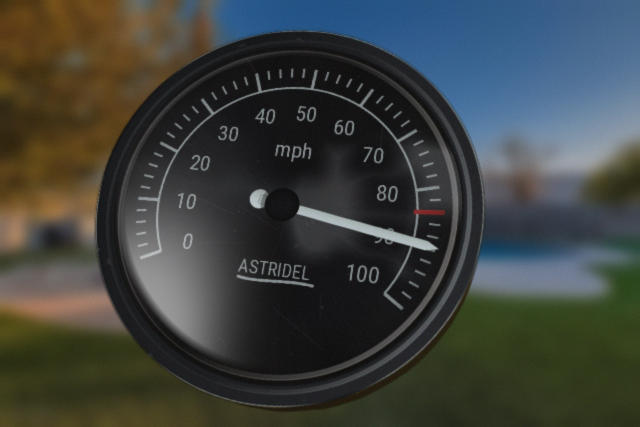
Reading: 90 mph
